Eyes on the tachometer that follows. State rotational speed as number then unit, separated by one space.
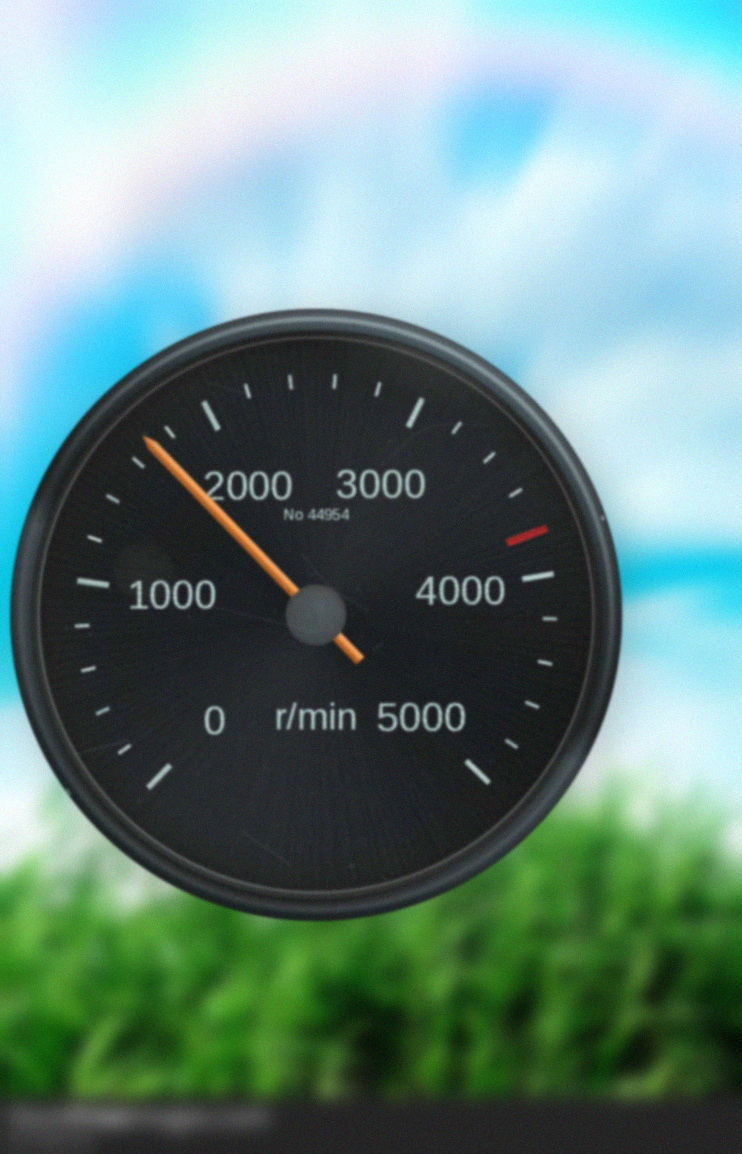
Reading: 1700 rpm
